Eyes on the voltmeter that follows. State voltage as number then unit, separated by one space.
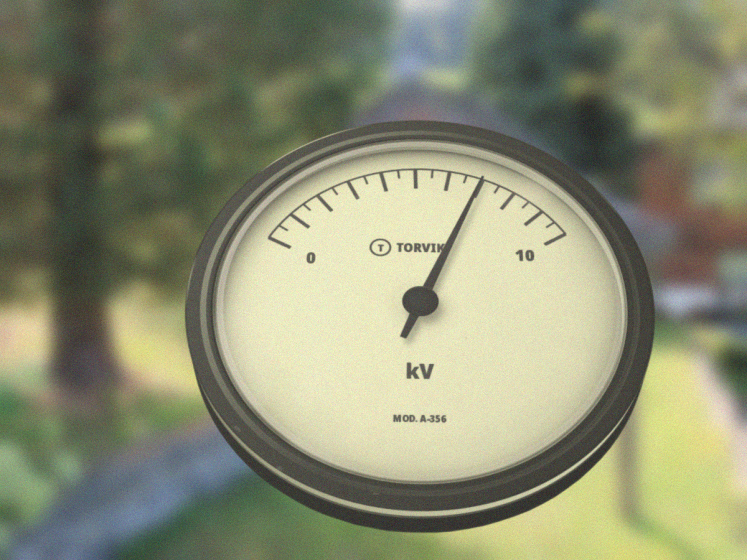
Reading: 7 kV
